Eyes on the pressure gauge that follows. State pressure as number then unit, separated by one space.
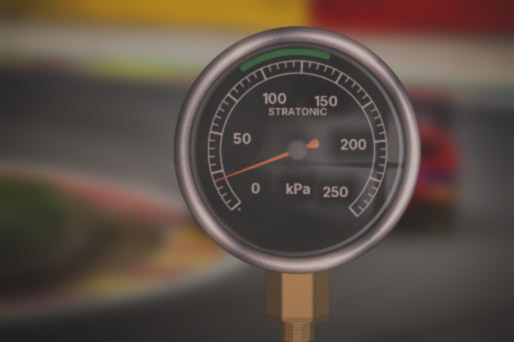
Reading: 20 kPa
